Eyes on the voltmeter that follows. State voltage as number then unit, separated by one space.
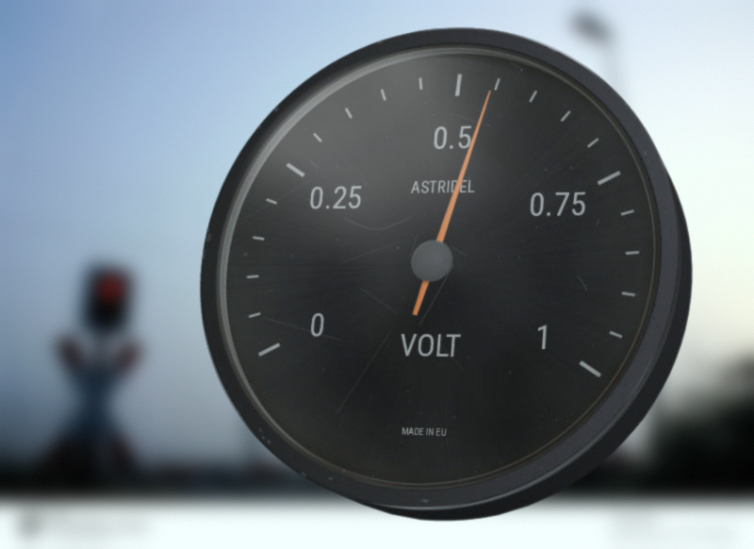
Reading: 0.55 V
